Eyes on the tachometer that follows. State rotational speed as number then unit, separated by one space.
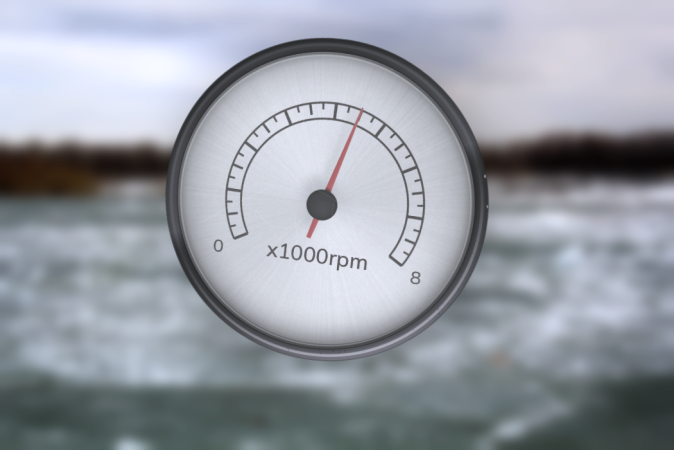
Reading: 4500 rpm
